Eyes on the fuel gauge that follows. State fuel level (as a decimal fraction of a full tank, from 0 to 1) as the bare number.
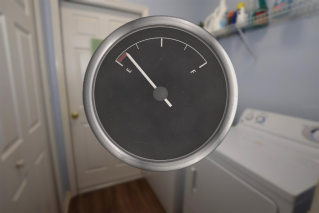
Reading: 0.125
